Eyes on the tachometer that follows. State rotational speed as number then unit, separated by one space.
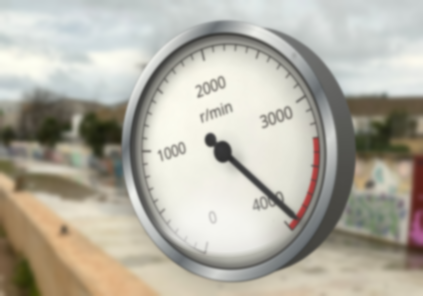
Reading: 3900 rpm
